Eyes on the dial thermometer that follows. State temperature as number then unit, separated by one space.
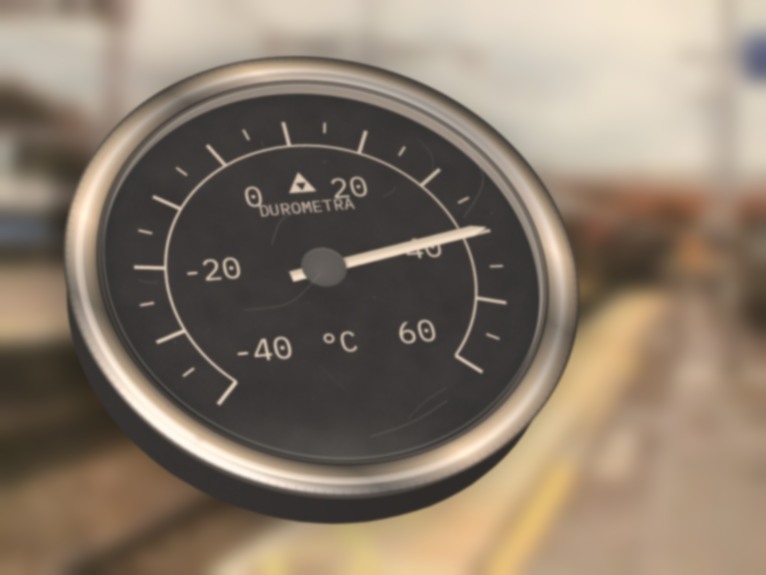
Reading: 40 °C
